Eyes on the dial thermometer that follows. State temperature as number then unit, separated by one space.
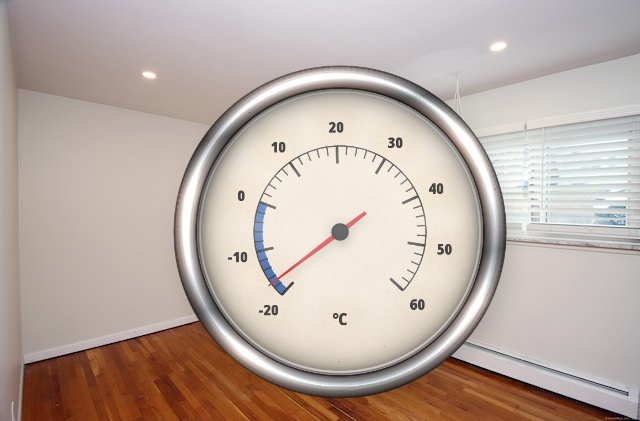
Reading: -17 °C
